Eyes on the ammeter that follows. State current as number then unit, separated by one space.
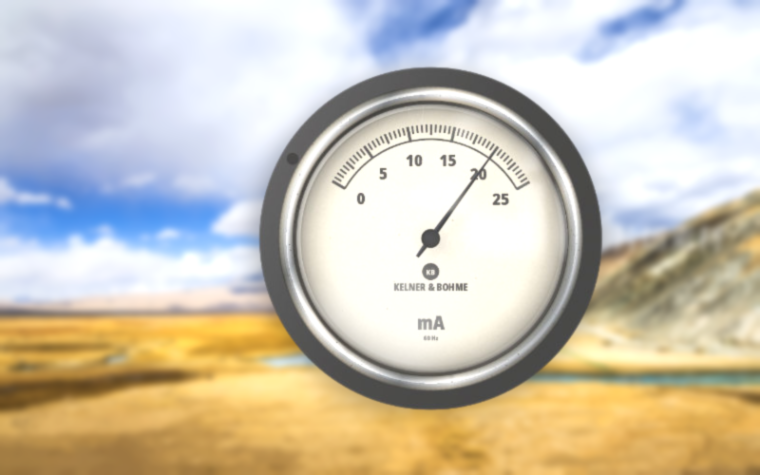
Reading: 20 mA
